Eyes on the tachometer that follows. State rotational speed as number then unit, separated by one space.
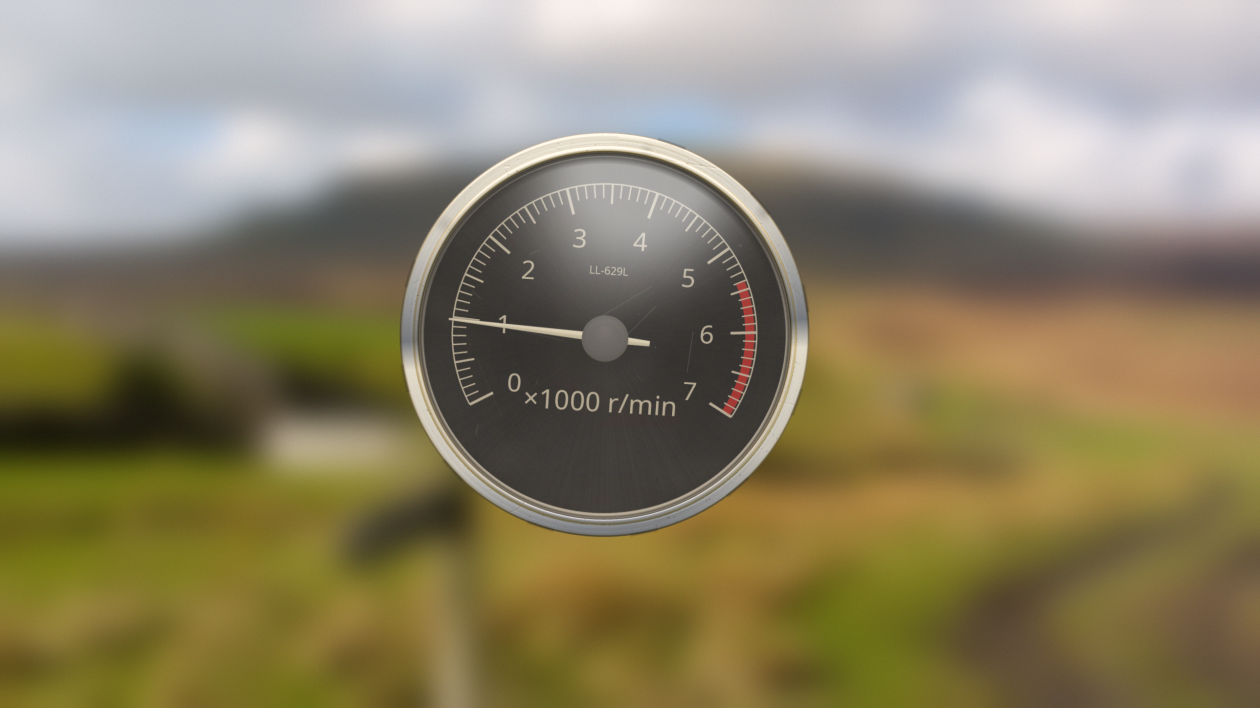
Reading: 1000 rpm
